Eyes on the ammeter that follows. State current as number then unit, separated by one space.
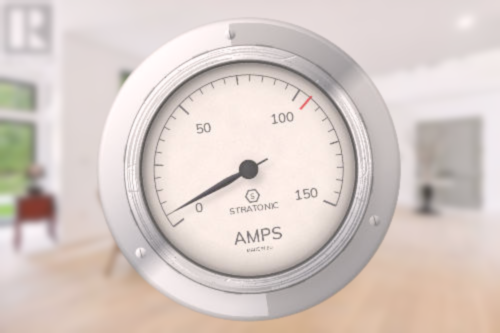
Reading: 5 A
